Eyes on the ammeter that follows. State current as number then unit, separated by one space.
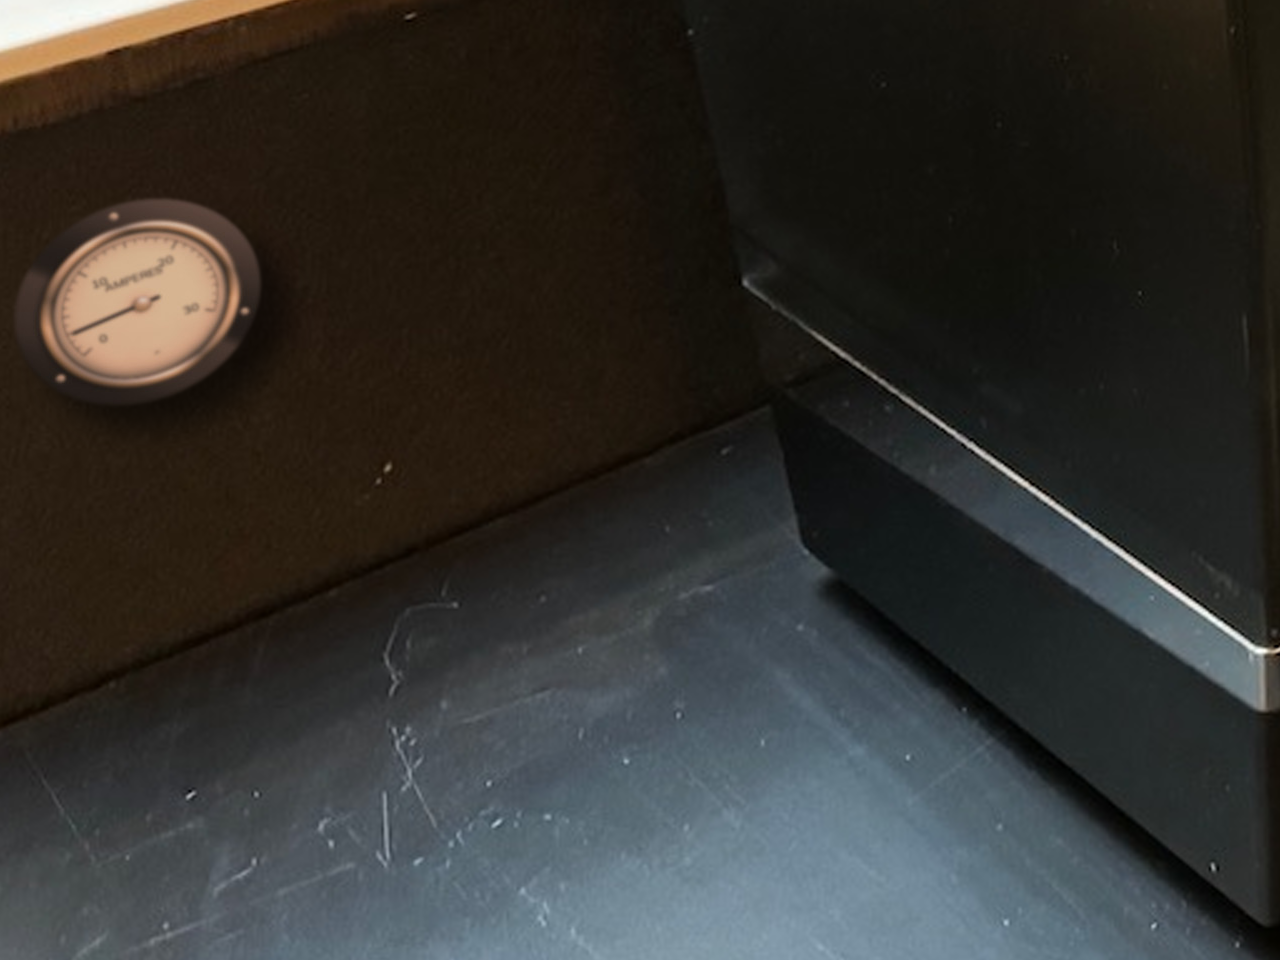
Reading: 3 A
